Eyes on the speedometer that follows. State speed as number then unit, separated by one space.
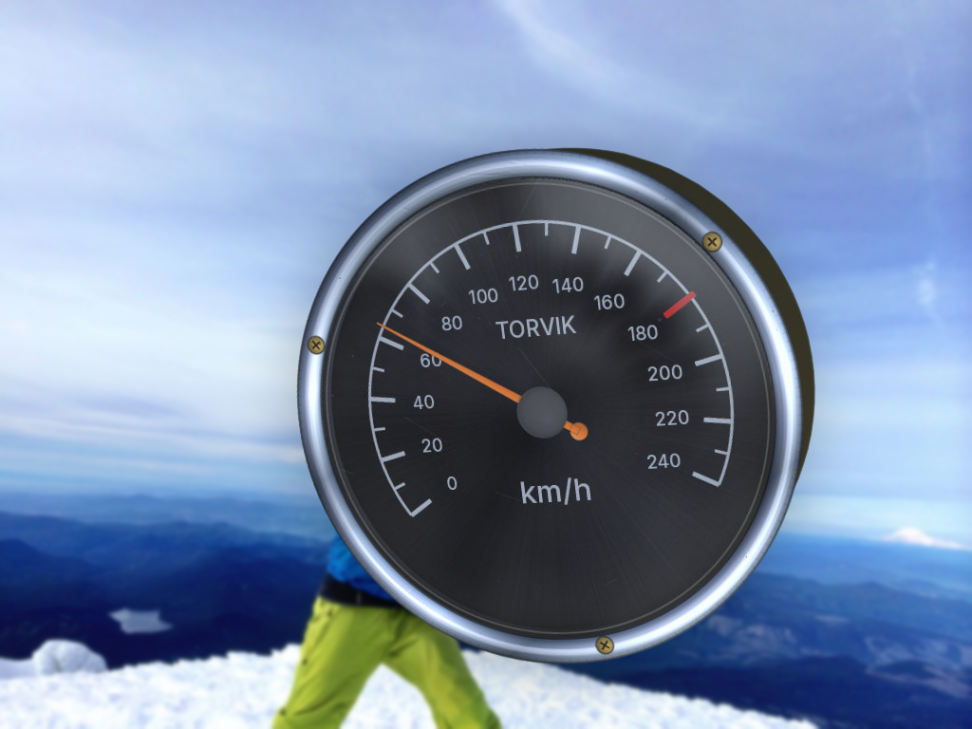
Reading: 65 km/h
